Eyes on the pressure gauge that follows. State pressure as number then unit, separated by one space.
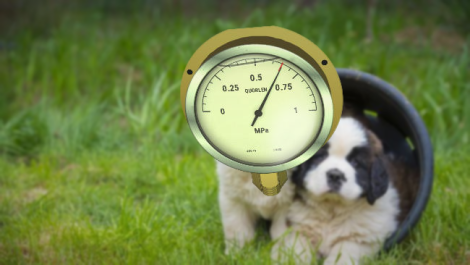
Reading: 0.65 MPa
